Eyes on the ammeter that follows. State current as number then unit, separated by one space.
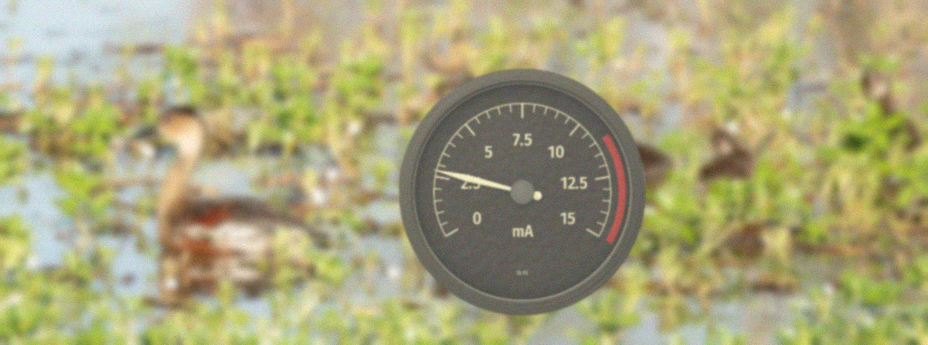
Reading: 2.75 mA
